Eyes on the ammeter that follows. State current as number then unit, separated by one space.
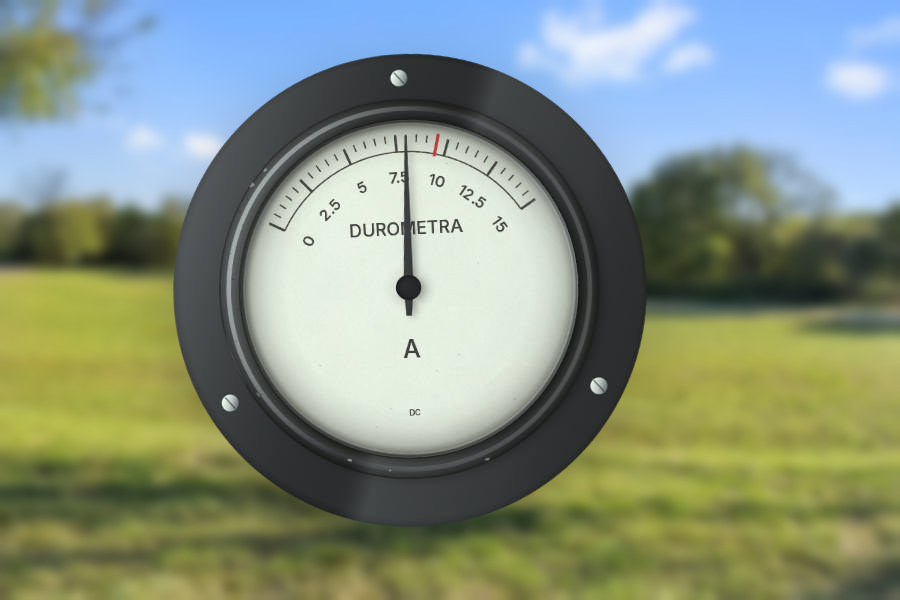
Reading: 8 A
